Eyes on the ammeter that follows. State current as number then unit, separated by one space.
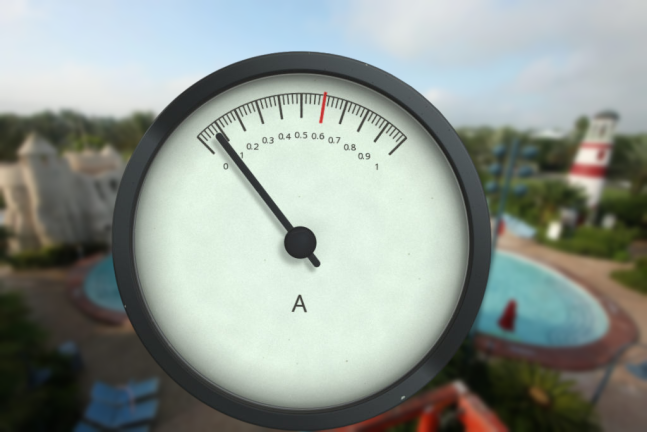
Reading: 0.08 A
